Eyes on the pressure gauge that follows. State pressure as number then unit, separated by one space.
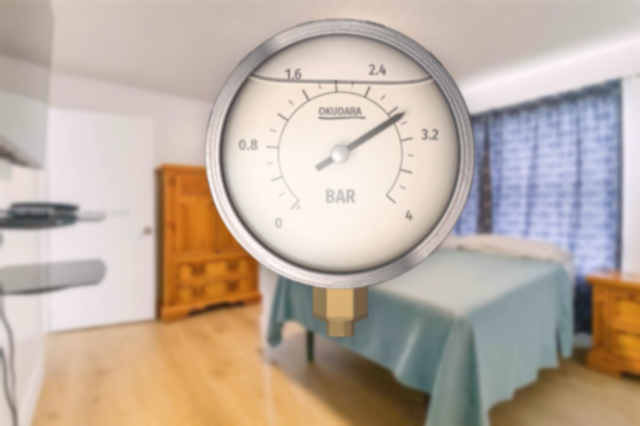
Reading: 2.9 bar
